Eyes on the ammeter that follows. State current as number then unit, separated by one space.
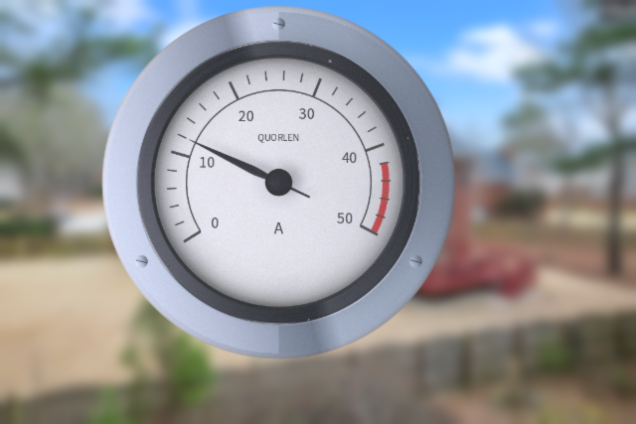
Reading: 12 A
